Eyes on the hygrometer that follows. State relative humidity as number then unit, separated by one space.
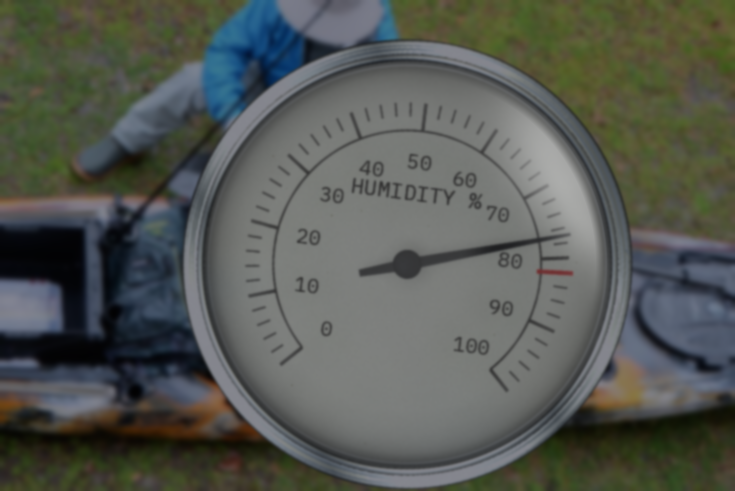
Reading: 77 %
